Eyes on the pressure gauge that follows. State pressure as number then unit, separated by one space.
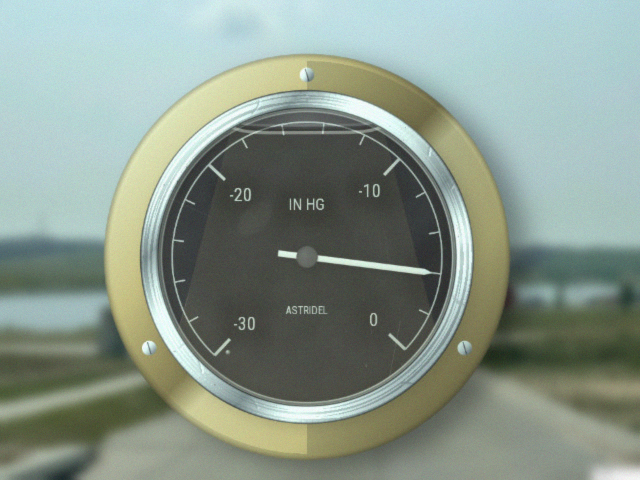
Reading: -4 inHg
